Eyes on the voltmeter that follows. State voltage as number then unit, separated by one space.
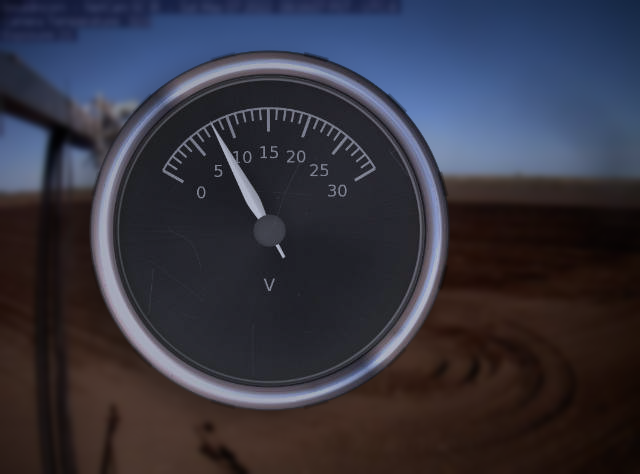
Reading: 8 V
